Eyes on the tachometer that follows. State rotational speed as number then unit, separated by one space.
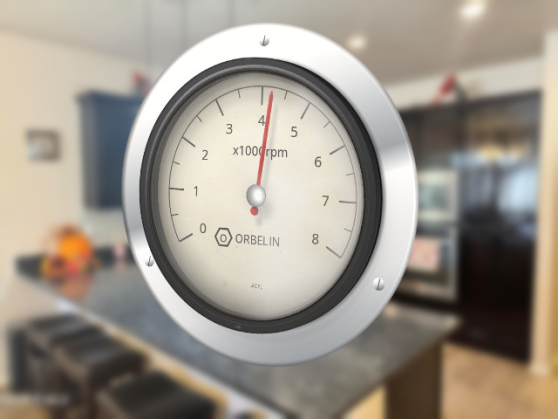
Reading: 4250 rpm
